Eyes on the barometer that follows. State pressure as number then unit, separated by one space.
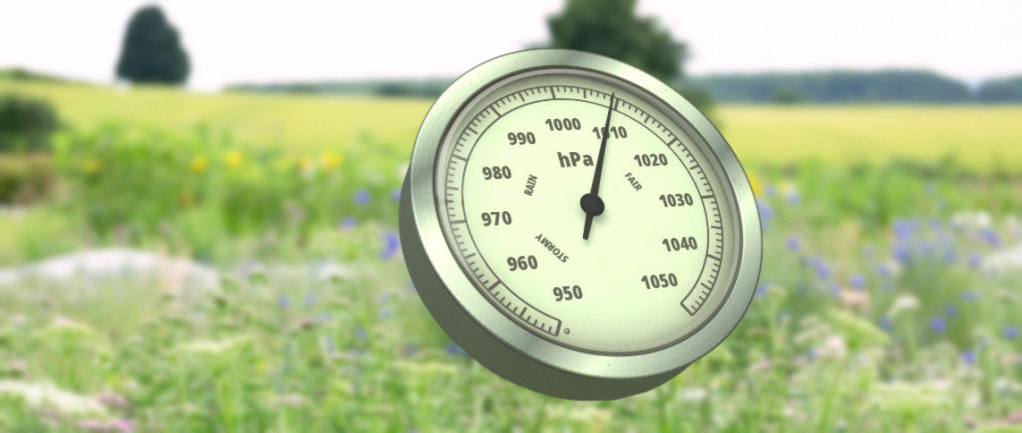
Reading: 1009 hPa
